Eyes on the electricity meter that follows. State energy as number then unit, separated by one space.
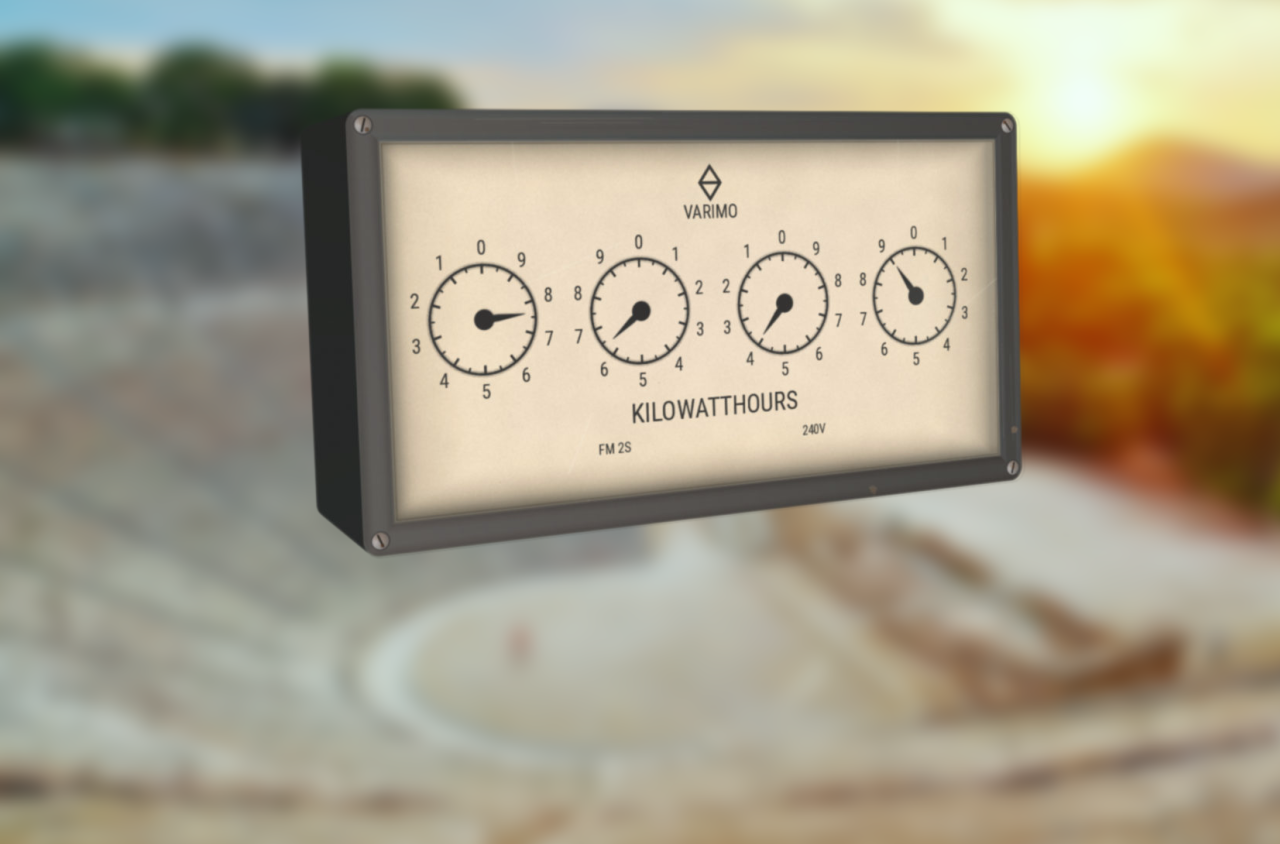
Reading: 7639 kWh
